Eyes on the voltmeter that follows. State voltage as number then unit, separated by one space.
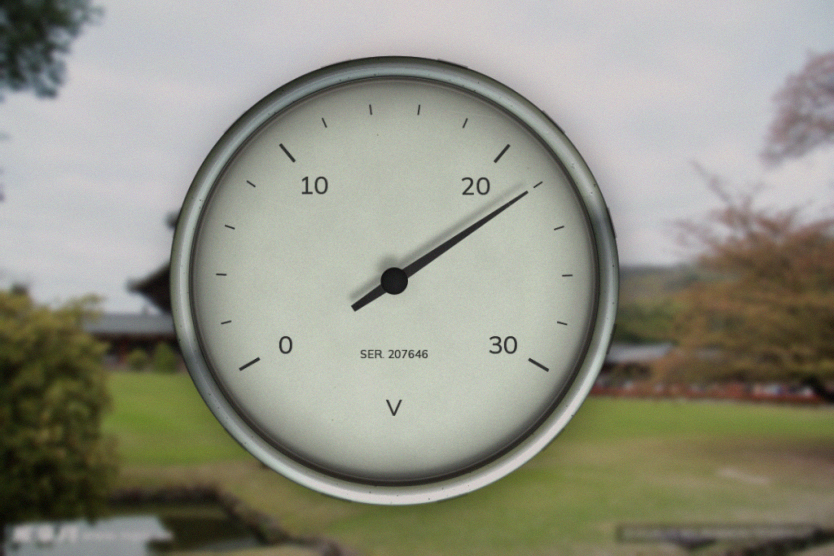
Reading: 22 V
